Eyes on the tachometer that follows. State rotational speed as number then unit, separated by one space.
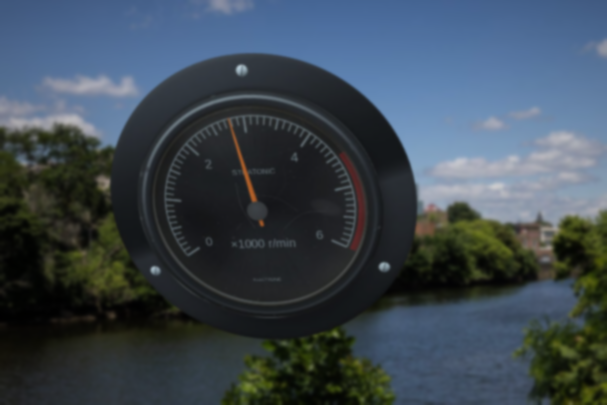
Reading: 2800 rpm
